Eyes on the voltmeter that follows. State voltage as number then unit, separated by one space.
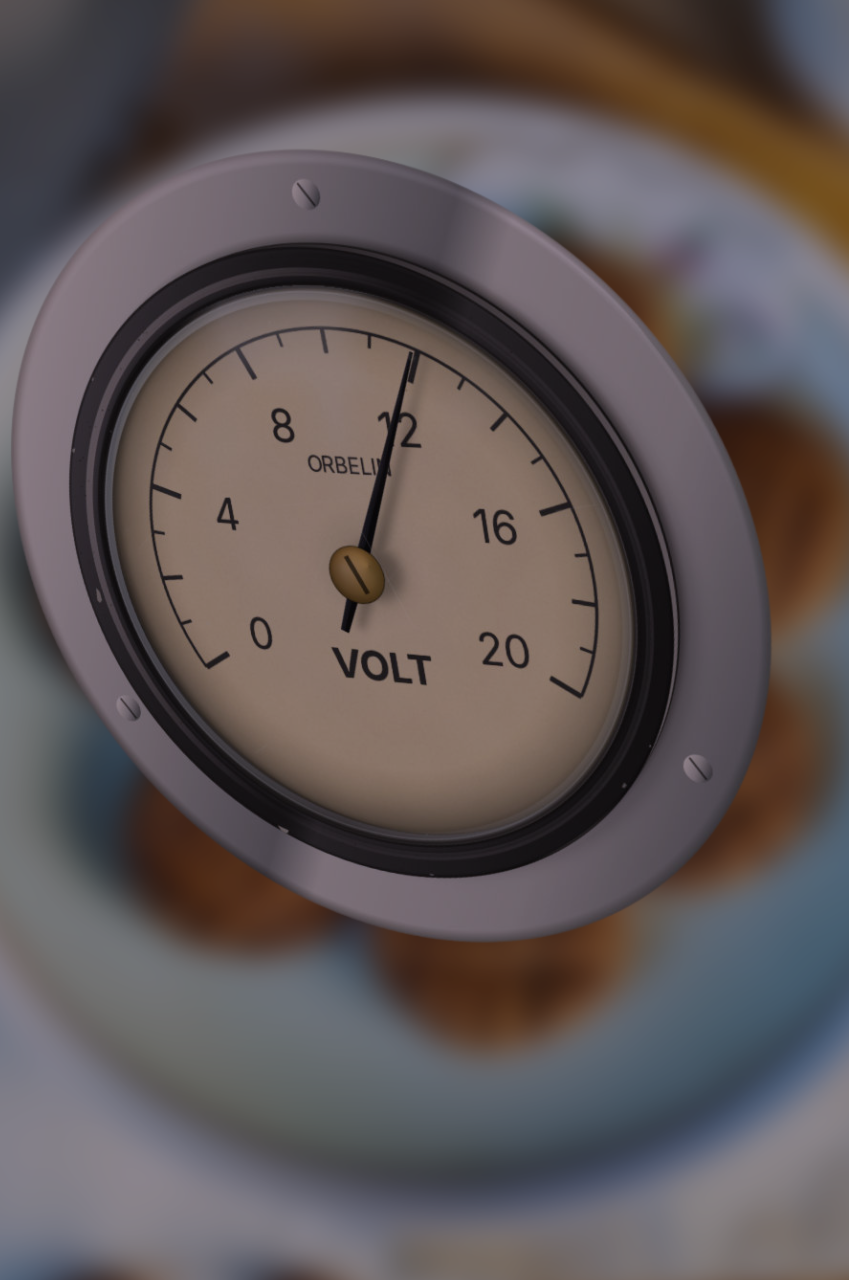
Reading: 12 V
